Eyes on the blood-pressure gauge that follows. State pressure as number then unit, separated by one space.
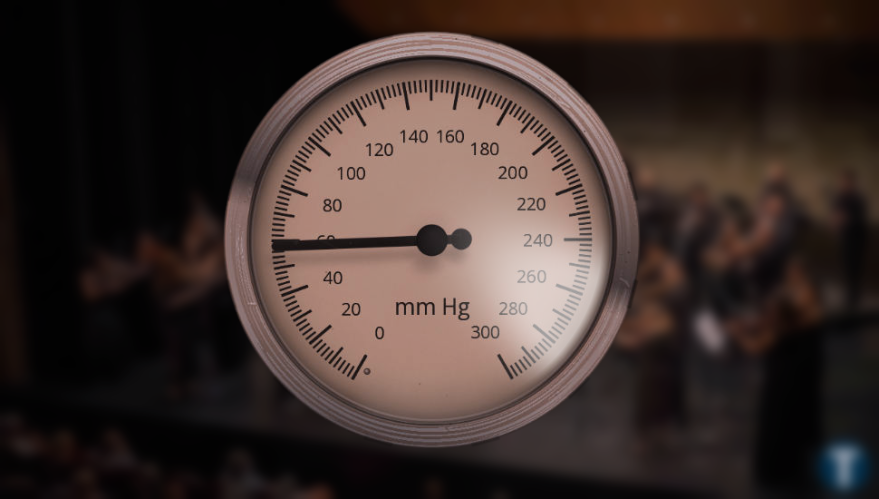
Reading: 58 mmHg
